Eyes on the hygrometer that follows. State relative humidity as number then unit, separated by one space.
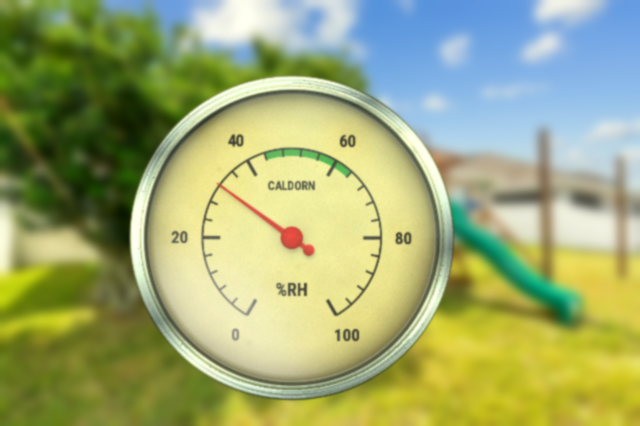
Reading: 32 %
